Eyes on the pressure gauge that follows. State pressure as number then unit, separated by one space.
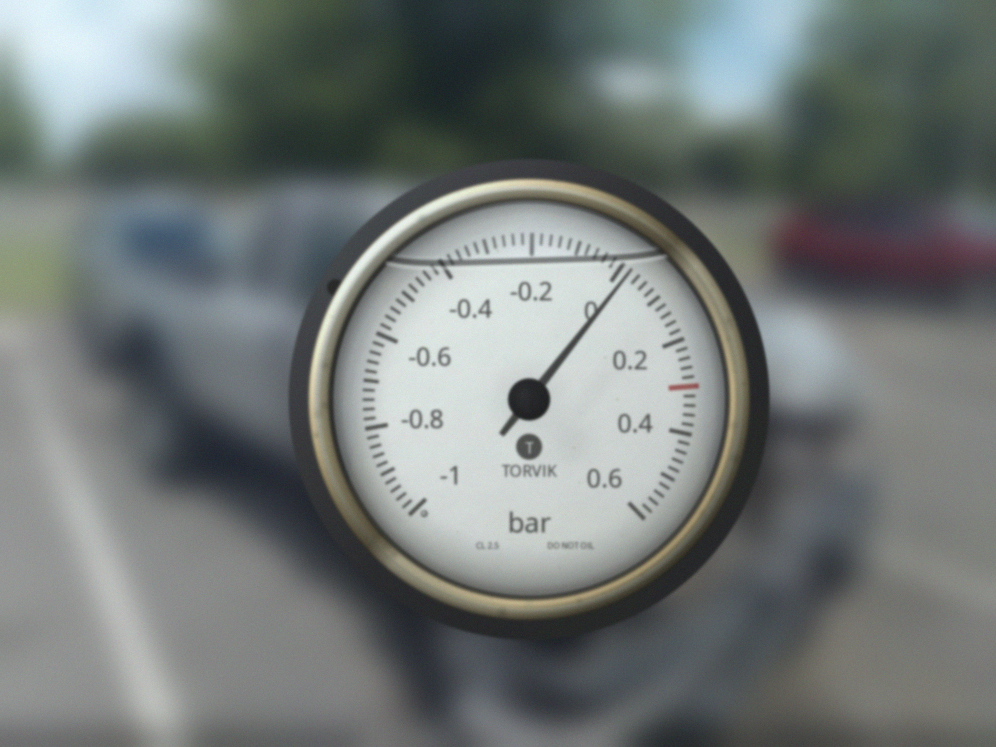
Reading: 0.02 bar
